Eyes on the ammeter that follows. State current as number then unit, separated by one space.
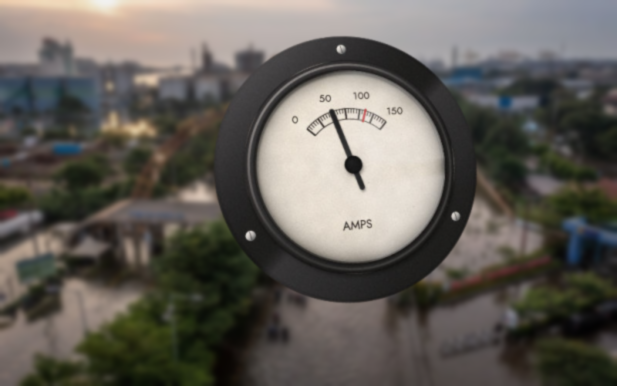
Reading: 50 A
